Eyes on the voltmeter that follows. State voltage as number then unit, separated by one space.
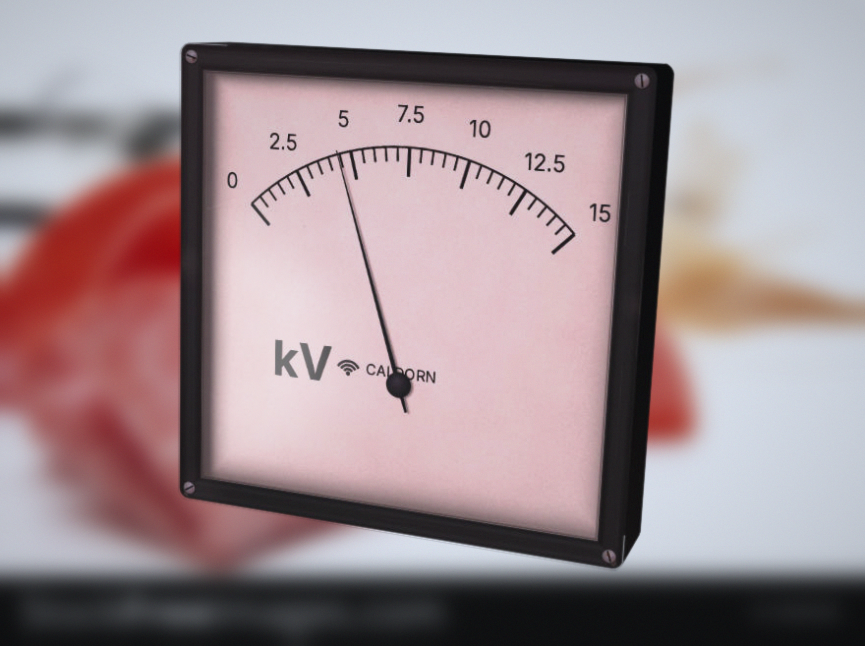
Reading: 4.5 kV
